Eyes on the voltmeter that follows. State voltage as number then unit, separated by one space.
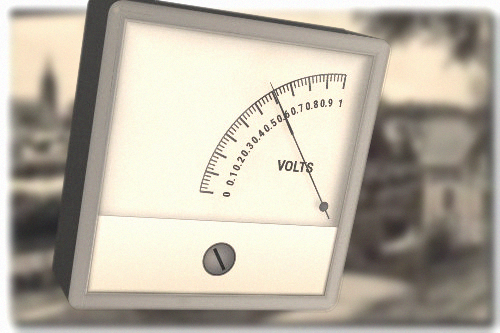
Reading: 0.6 V
